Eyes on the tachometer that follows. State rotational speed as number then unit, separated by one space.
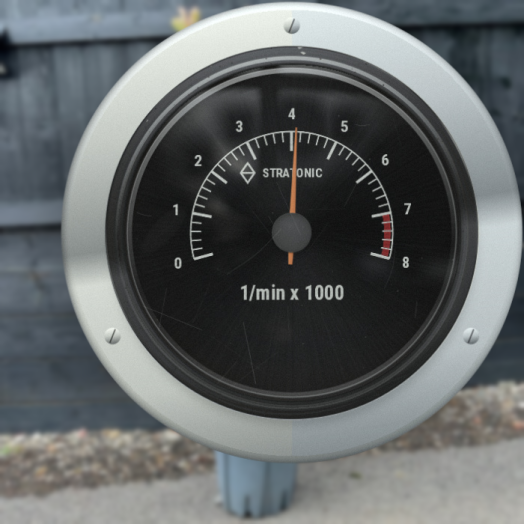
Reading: 4100 rpm
